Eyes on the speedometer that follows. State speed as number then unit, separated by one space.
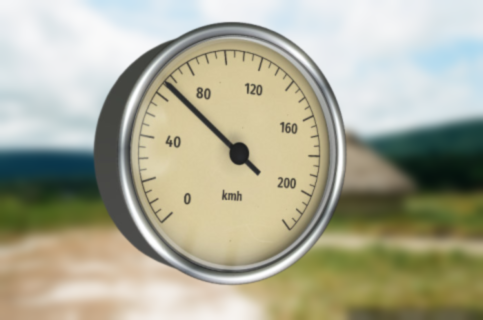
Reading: 65 km/h
